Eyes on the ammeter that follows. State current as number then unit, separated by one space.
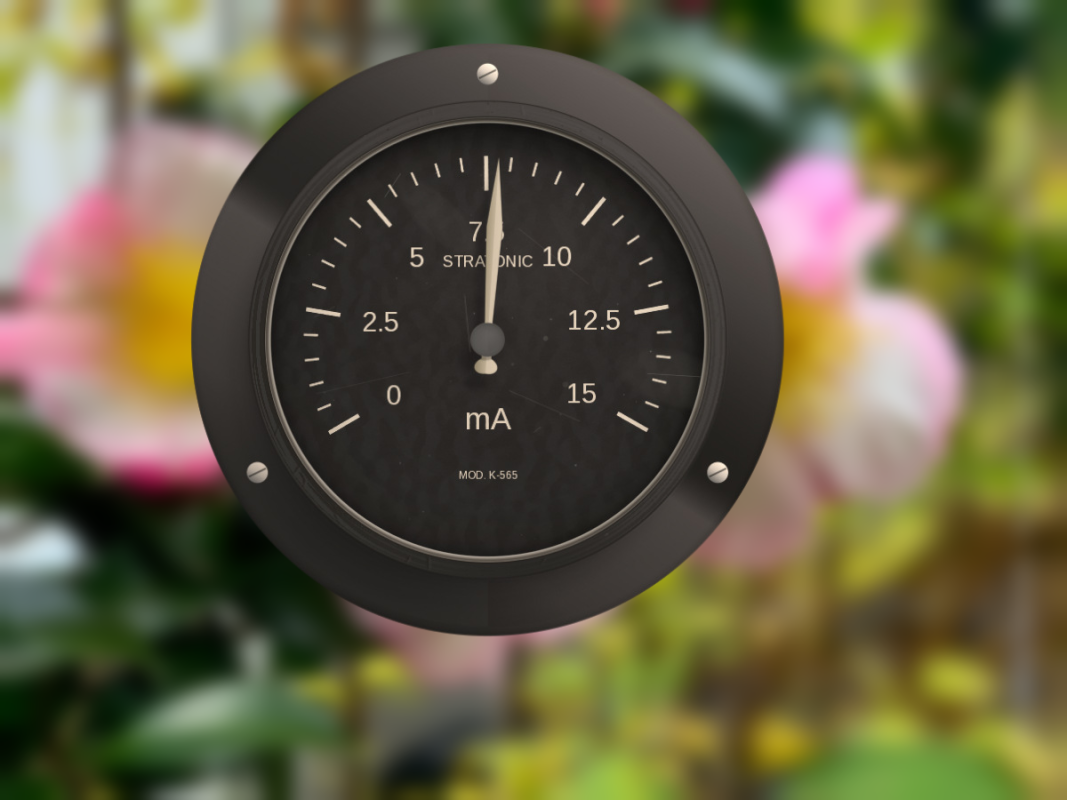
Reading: 7.75 mA
